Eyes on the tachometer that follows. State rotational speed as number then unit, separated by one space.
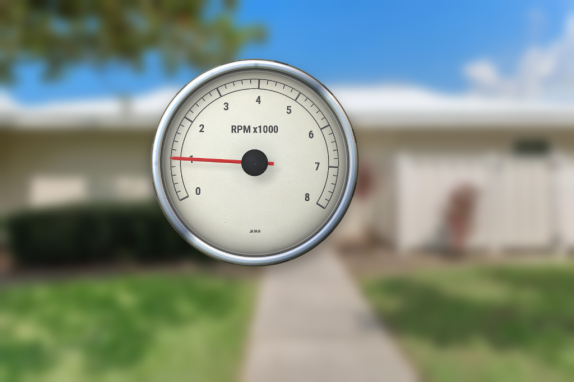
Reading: 1000 rpm
